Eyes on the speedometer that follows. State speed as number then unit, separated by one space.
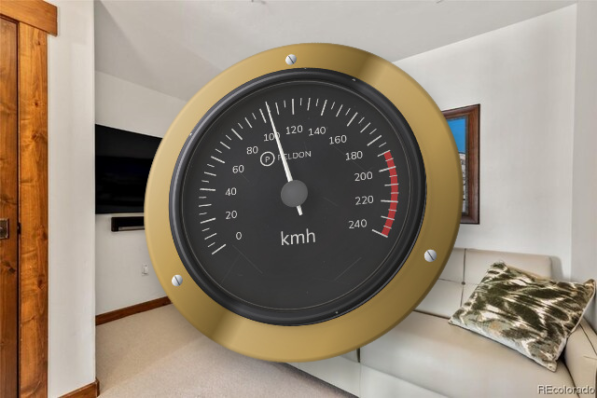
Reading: 105 km/h
